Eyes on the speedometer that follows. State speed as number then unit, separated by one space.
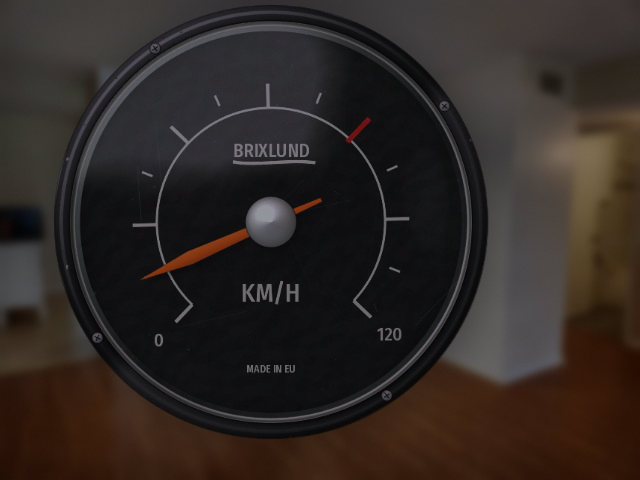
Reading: 10 km/h
